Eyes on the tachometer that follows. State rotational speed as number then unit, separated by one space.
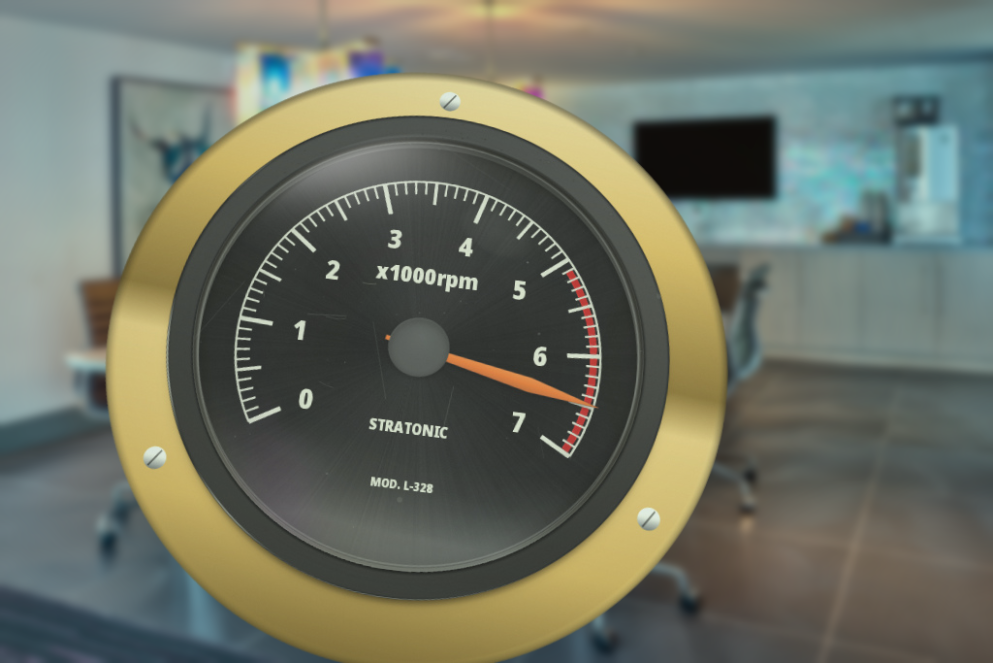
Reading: 6500 rpm
